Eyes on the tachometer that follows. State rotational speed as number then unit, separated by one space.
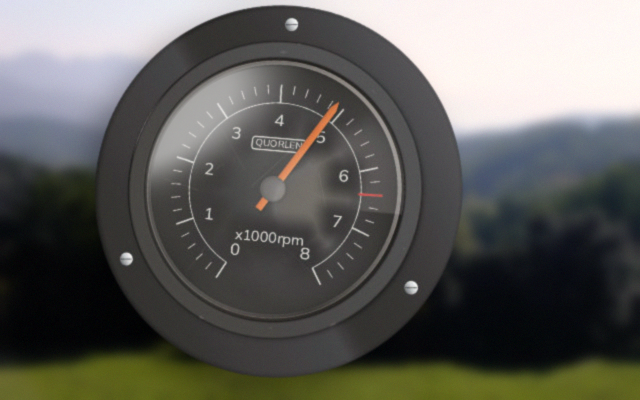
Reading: 4900 rpm
